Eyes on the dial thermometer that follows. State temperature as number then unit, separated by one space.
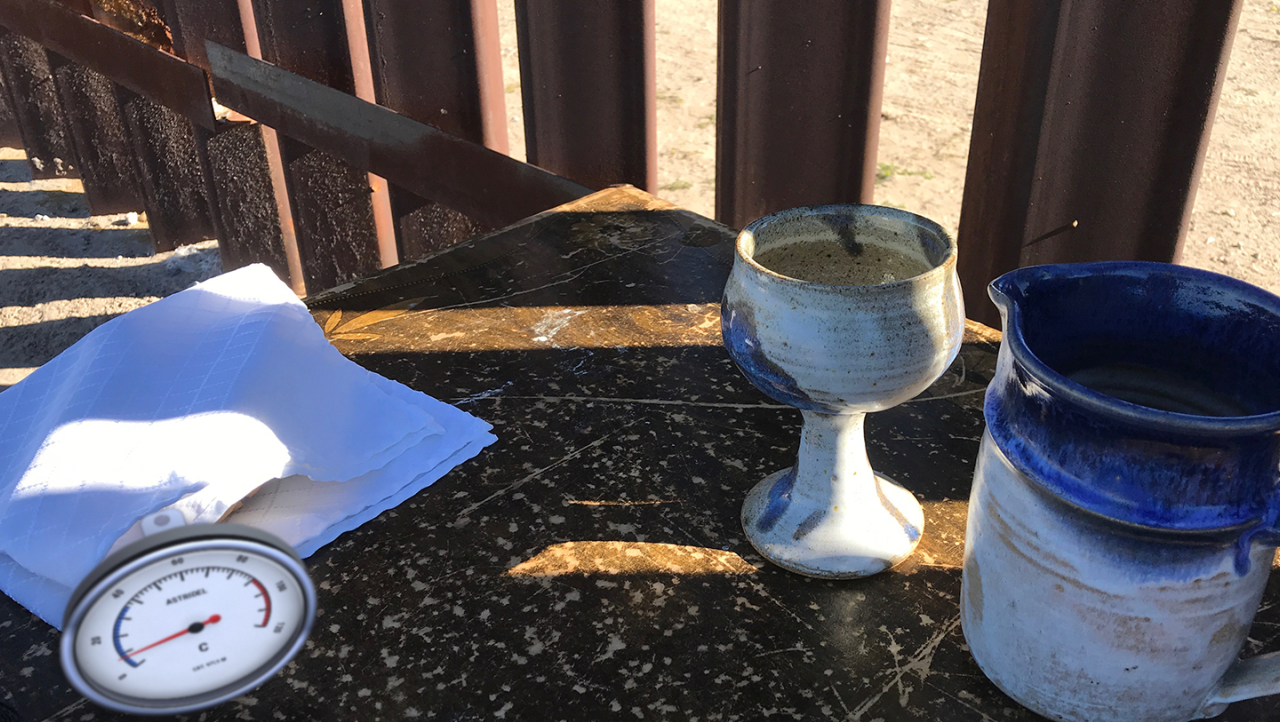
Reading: 10 °C
